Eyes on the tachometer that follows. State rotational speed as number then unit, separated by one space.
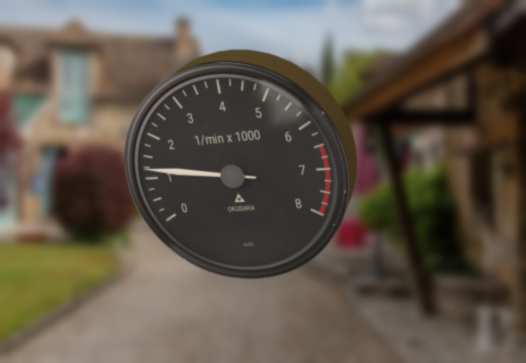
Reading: 1250 rpm
